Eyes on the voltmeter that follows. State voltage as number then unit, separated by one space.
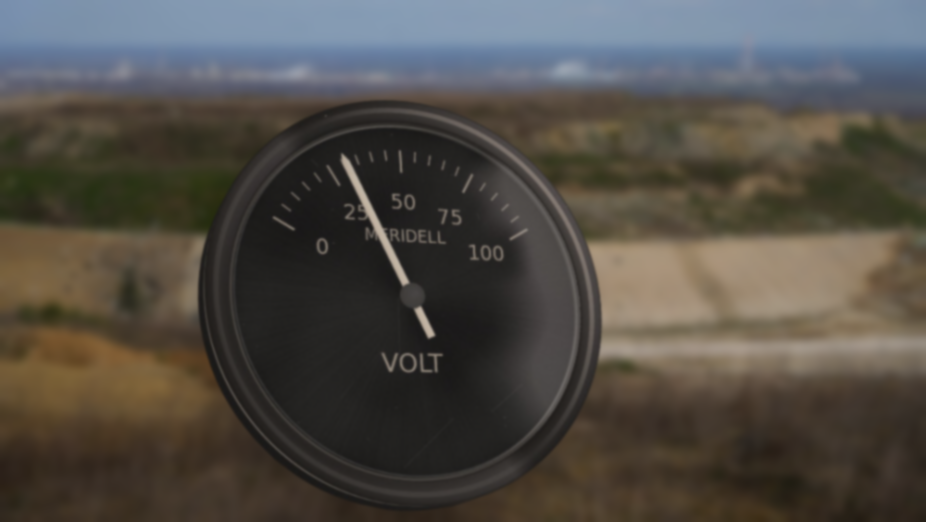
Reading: 30 V
